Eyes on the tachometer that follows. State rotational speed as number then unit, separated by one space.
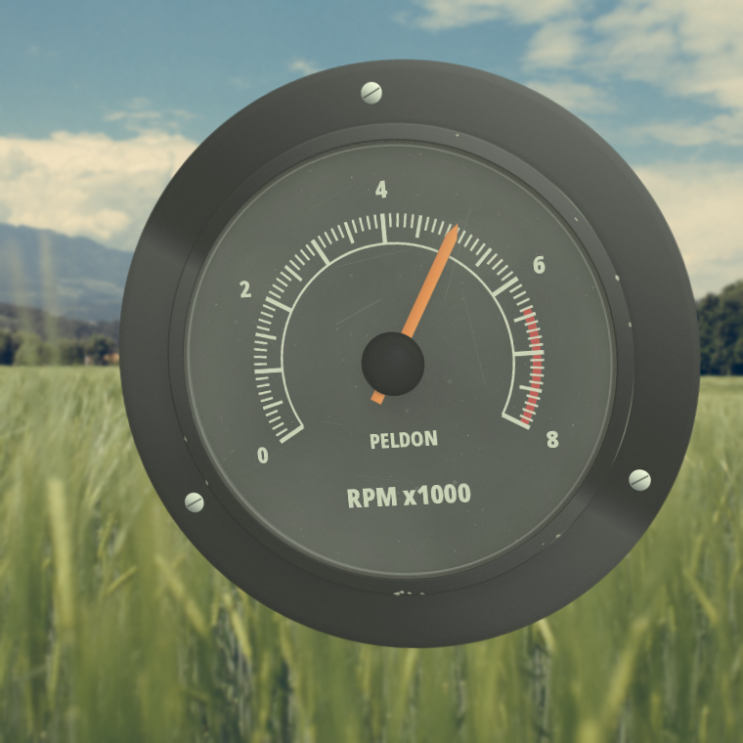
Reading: 5000 rpm
